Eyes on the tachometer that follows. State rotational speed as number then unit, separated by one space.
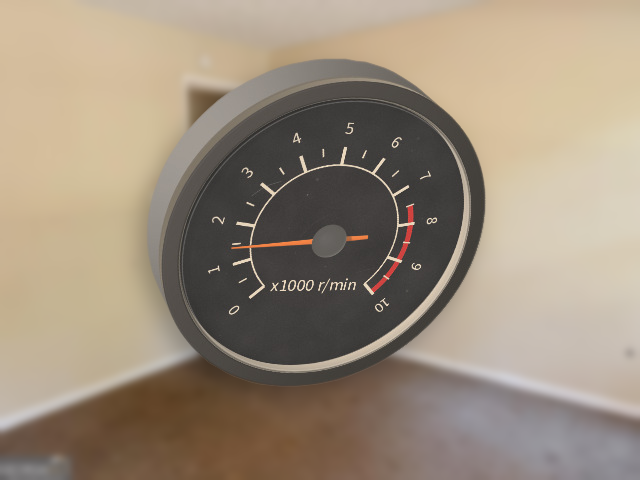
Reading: 1500 rpm
